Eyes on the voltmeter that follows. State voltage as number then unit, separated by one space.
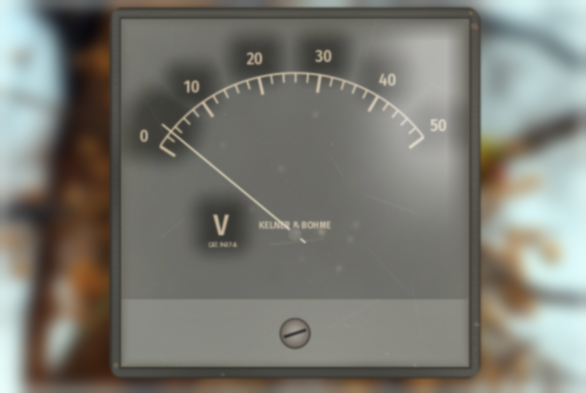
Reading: 3 V
